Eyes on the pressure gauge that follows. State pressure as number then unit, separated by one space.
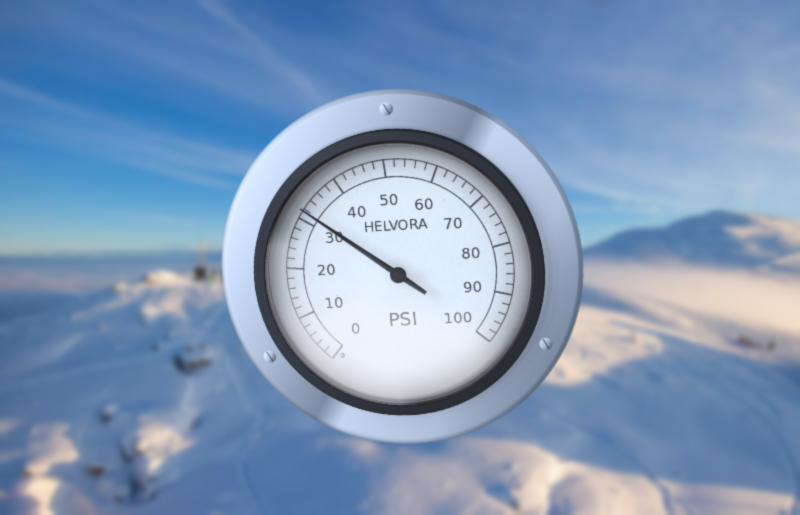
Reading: 32 psi
